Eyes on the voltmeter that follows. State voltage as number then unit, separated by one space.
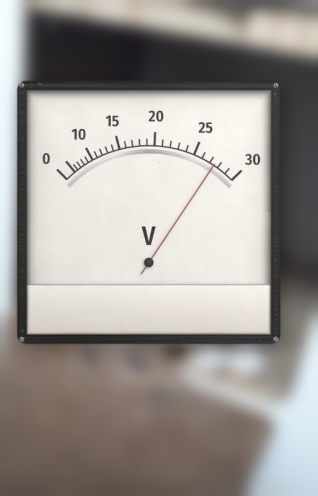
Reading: 27.5 V
